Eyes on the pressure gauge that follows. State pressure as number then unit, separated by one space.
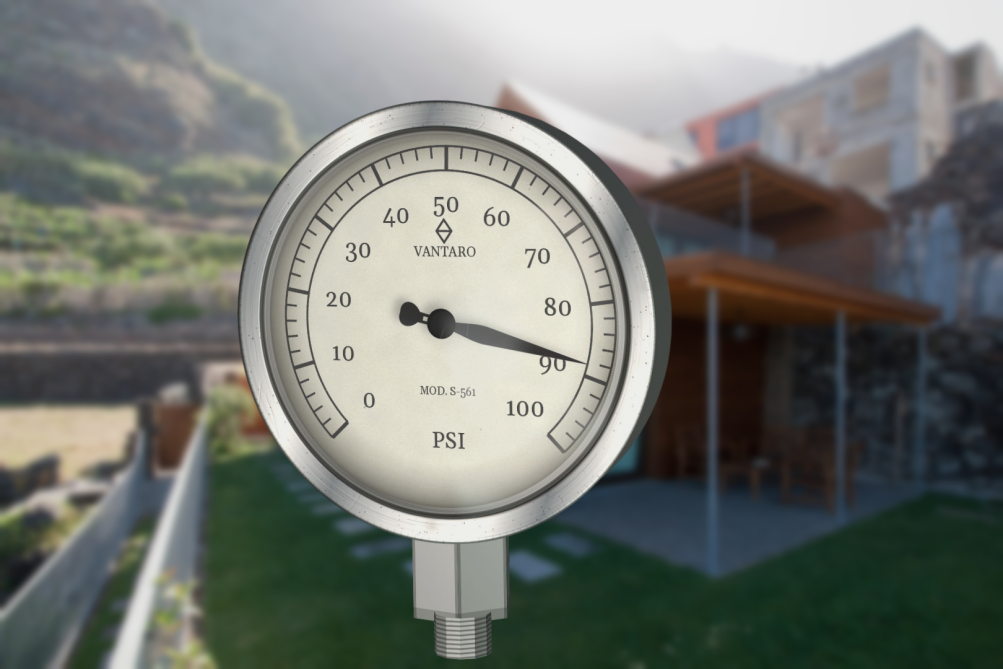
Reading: 88 psi
